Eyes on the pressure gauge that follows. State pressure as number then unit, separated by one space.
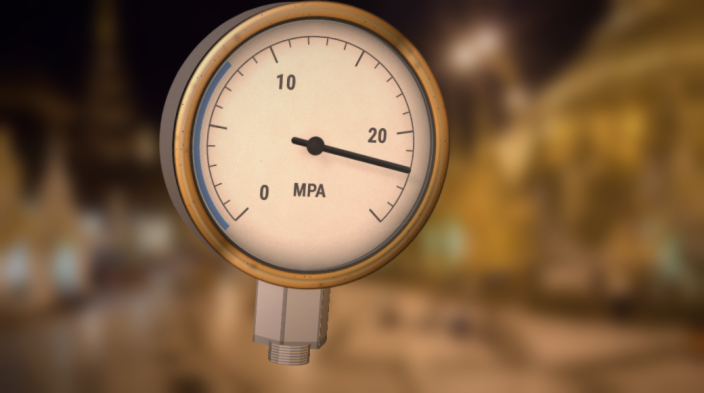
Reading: 22 MPa
